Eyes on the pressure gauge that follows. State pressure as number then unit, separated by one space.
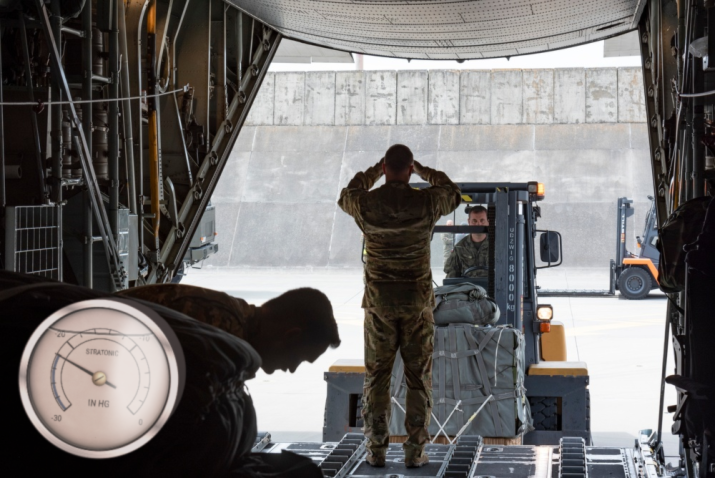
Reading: -22 inHg
